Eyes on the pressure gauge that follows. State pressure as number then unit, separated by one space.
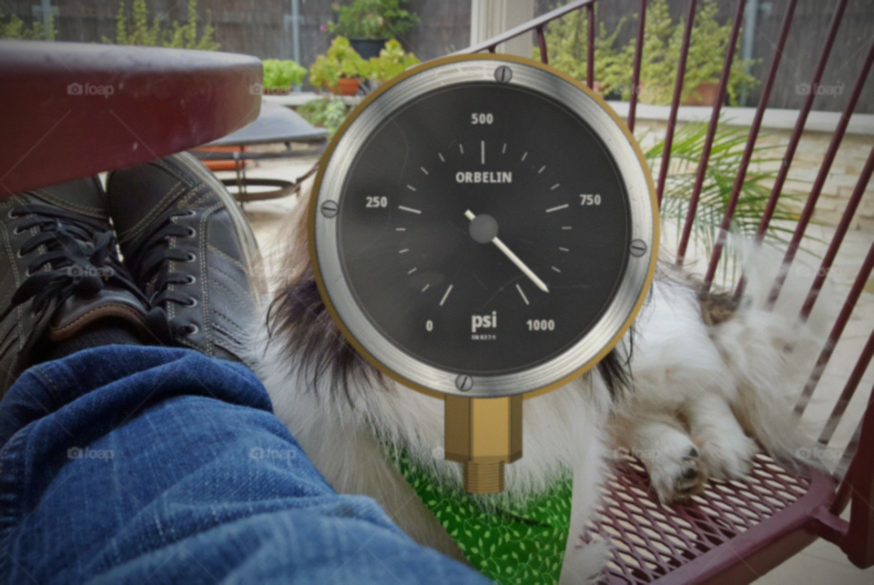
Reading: 950 psi
